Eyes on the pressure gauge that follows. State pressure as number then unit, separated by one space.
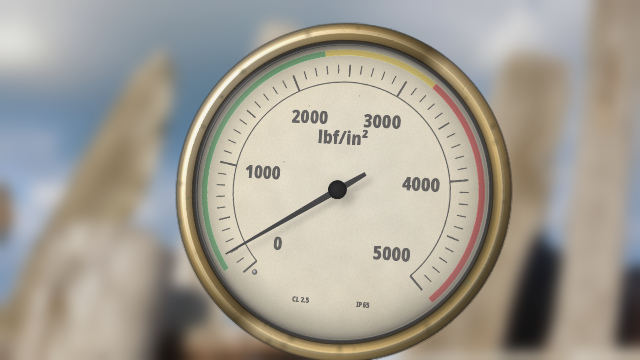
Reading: 200 psi
